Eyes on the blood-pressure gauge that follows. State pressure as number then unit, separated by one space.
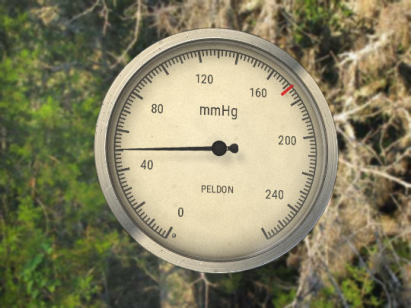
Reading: 50 mmHg
